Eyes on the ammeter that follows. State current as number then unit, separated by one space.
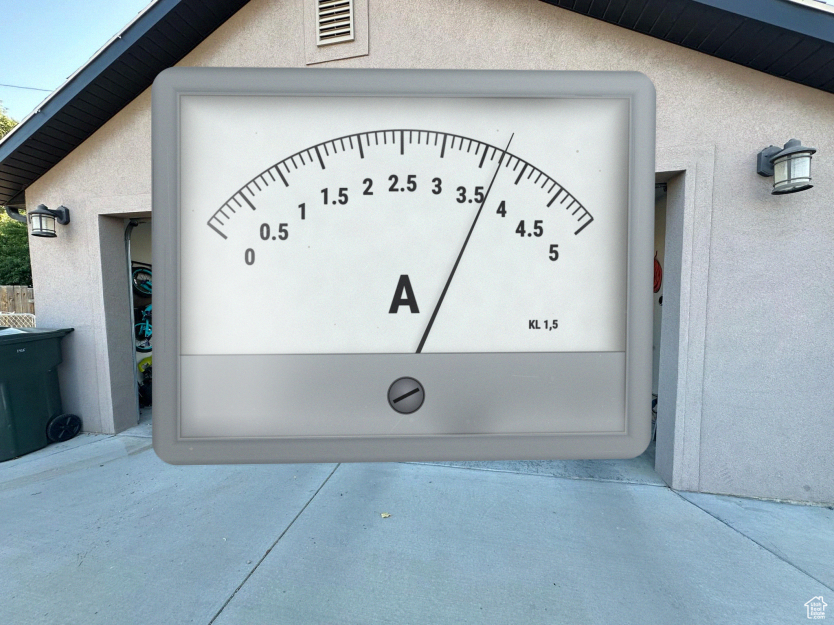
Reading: 3.7 A
